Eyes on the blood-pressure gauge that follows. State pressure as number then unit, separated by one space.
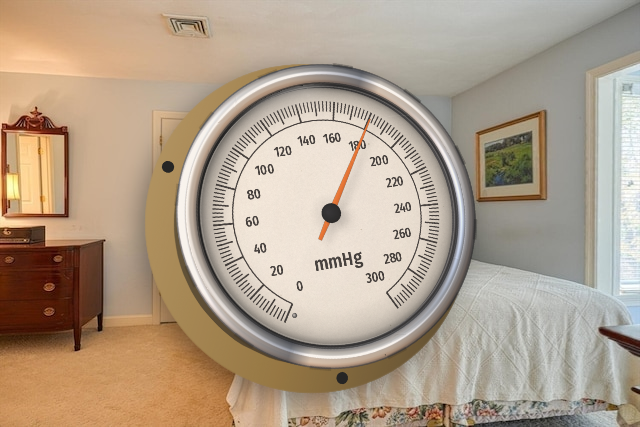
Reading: 180 mmHg
